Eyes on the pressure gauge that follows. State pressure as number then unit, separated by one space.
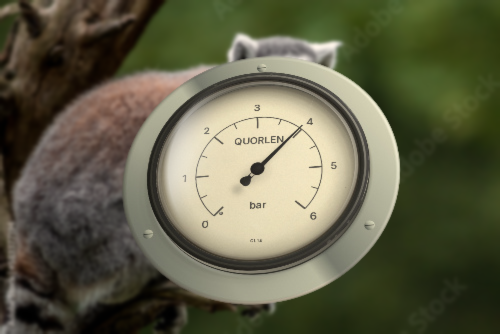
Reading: 4 bar
